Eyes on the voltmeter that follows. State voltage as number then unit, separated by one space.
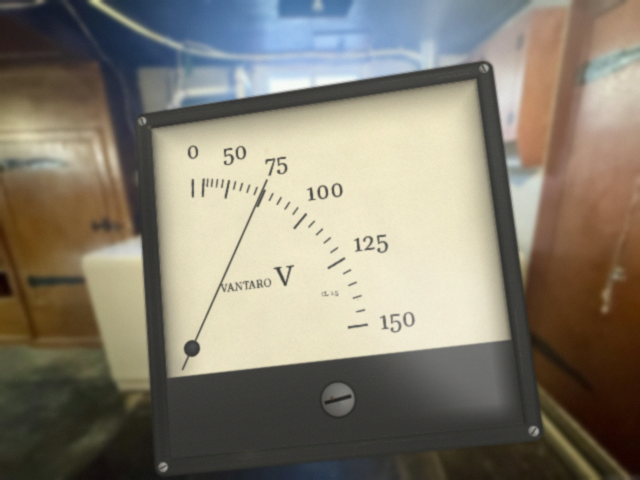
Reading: 75 V
